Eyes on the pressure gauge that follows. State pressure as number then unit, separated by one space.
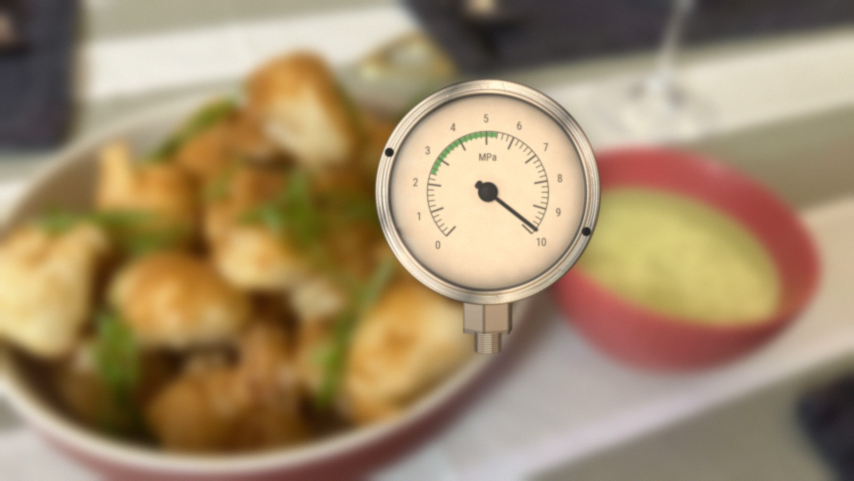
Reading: 9.8 MPa
